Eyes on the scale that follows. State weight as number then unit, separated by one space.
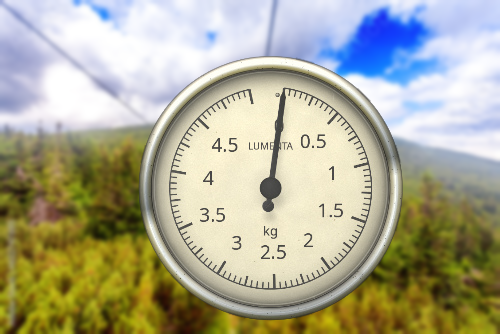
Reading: 0 kg
